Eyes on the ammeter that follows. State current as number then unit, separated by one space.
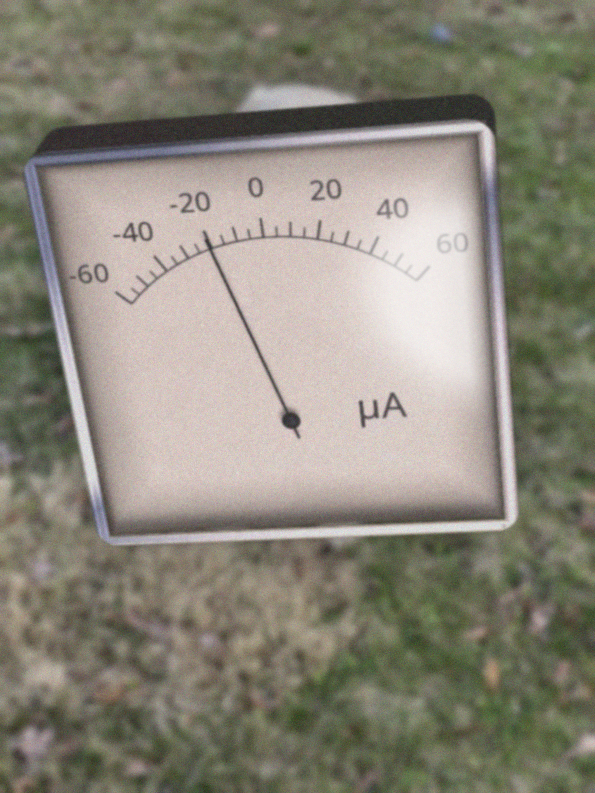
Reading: -20 µA
